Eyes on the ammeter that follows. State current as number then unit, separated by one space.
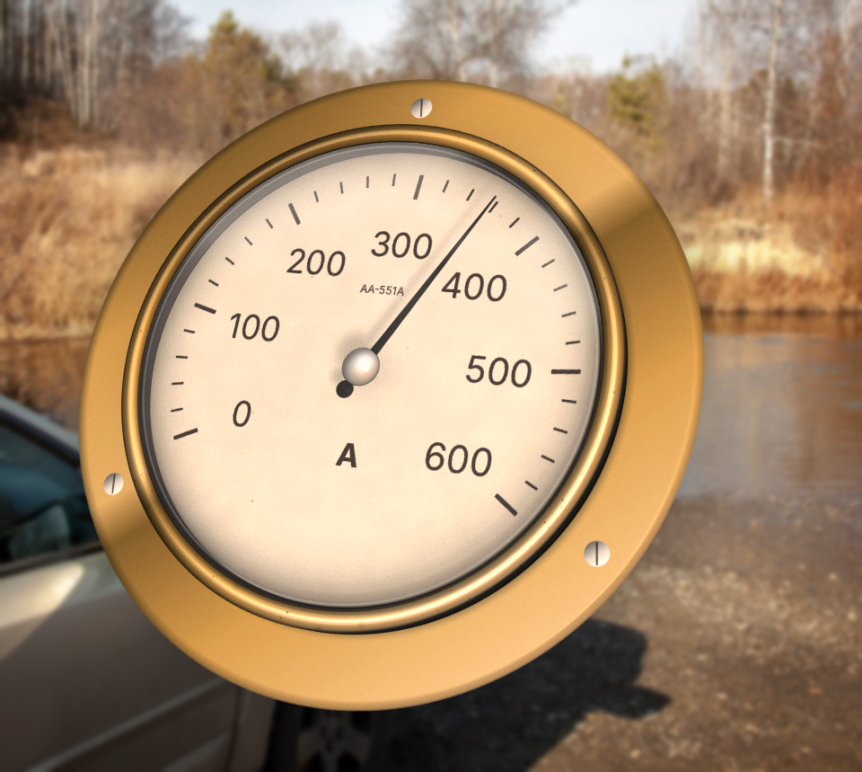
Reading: 360 A
